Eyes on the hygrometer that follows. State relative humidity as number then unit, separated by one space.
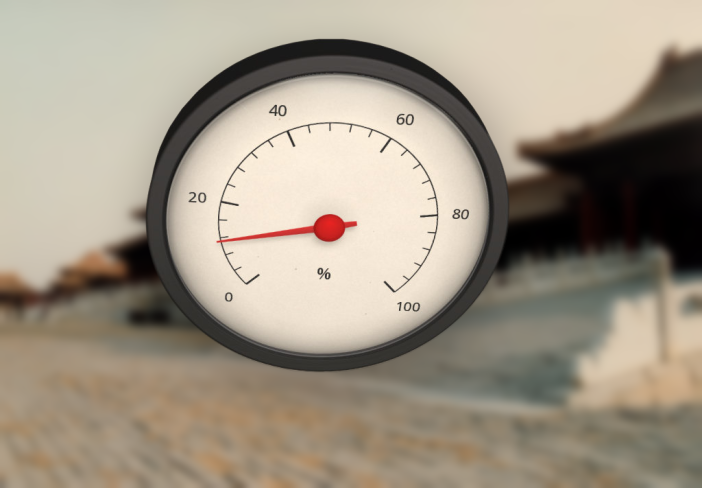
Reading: 12 %
